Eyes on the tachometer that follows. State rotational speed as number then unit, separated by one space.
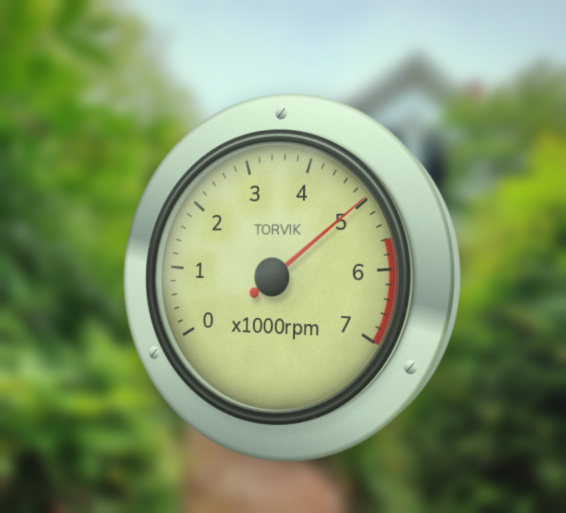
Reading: 5000 rpm
